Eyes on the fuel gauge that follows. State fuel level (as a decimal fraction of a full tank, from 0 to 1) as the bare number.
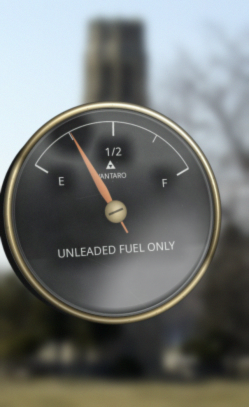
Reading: 0.25
